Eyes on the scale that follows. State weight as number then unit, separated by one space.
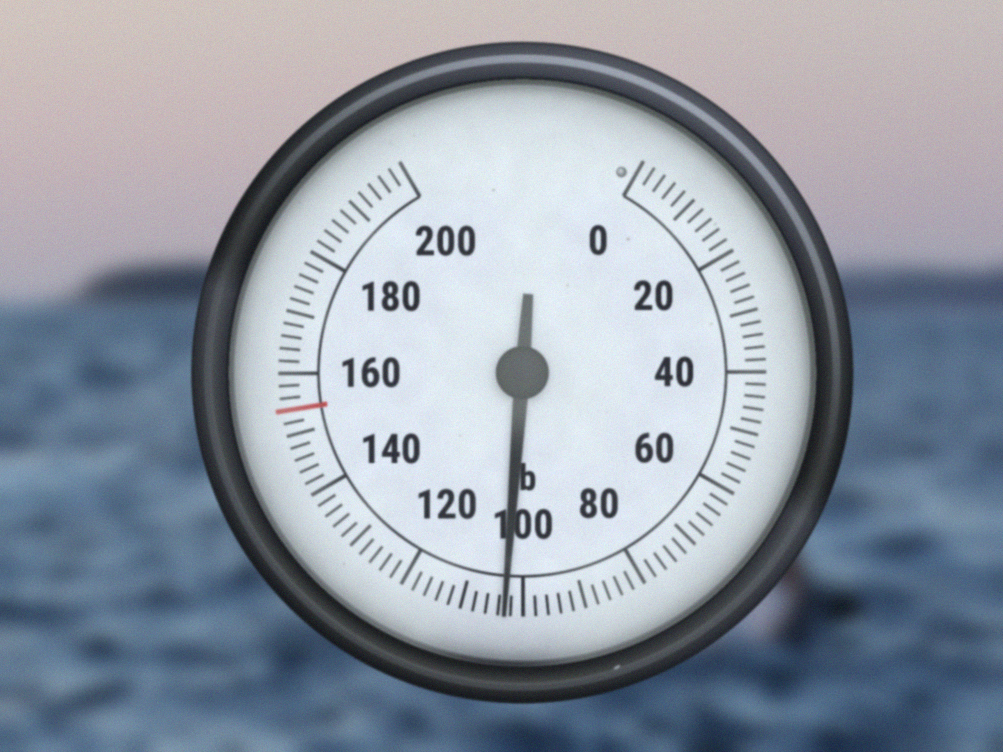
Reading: 103 lb
